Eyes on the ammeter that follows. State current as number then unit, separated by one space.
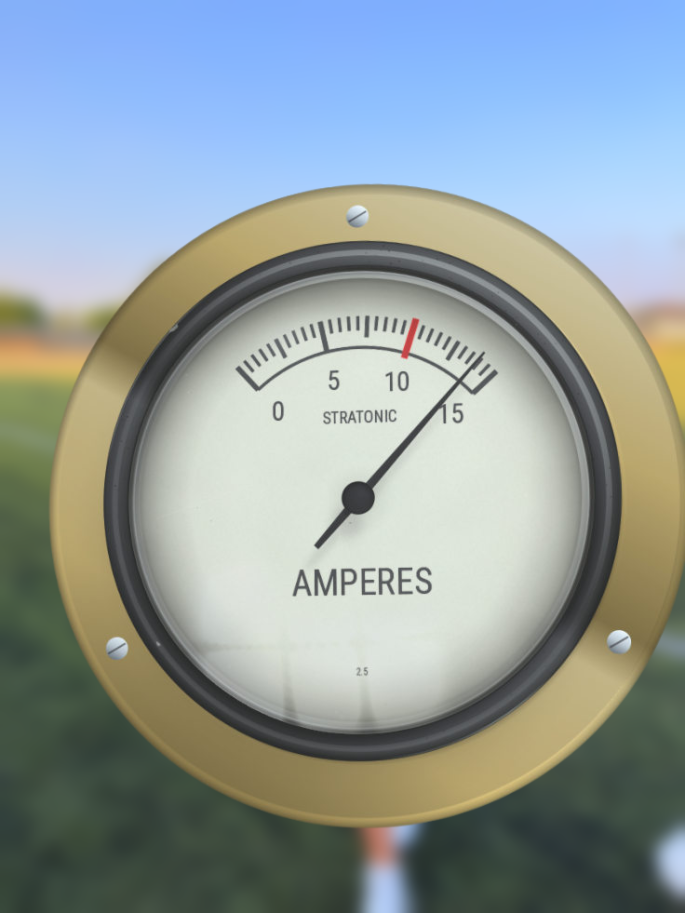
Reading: 14 A
